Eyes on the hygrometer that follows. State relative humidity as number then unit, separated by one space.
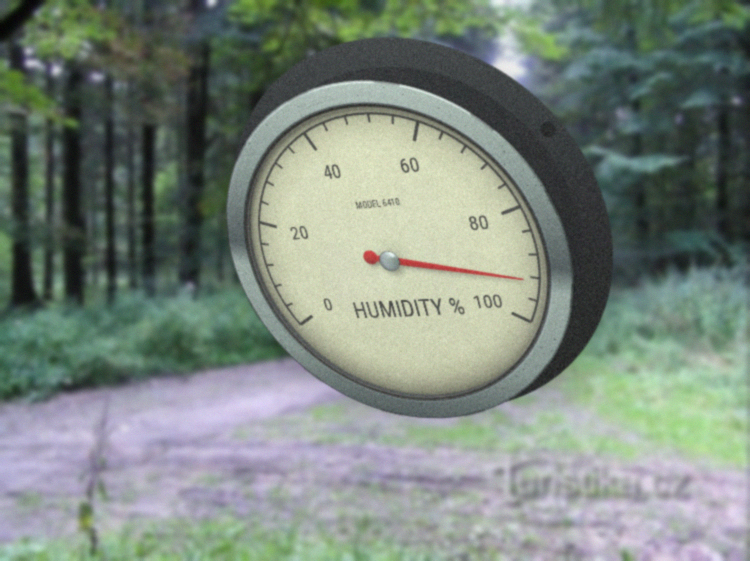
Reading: 92 %
